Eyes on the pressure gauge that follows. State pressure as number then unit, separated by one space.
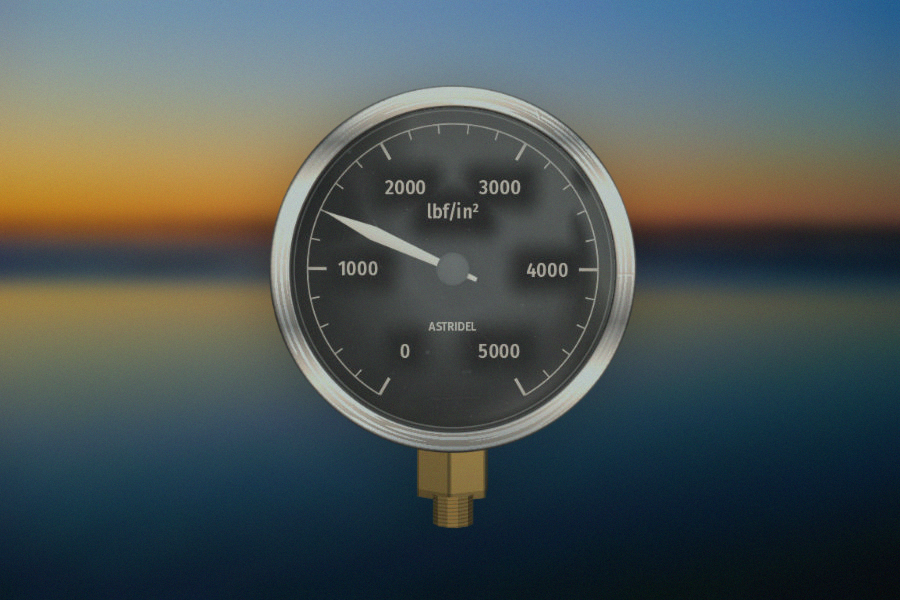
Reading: 1400 psi
